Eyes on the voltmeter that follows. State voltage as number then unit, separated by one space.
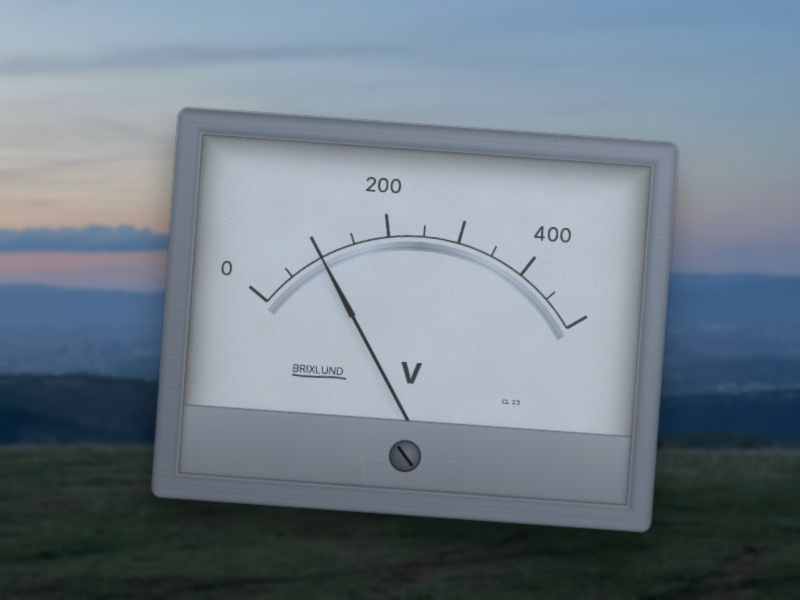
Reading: 100 V
